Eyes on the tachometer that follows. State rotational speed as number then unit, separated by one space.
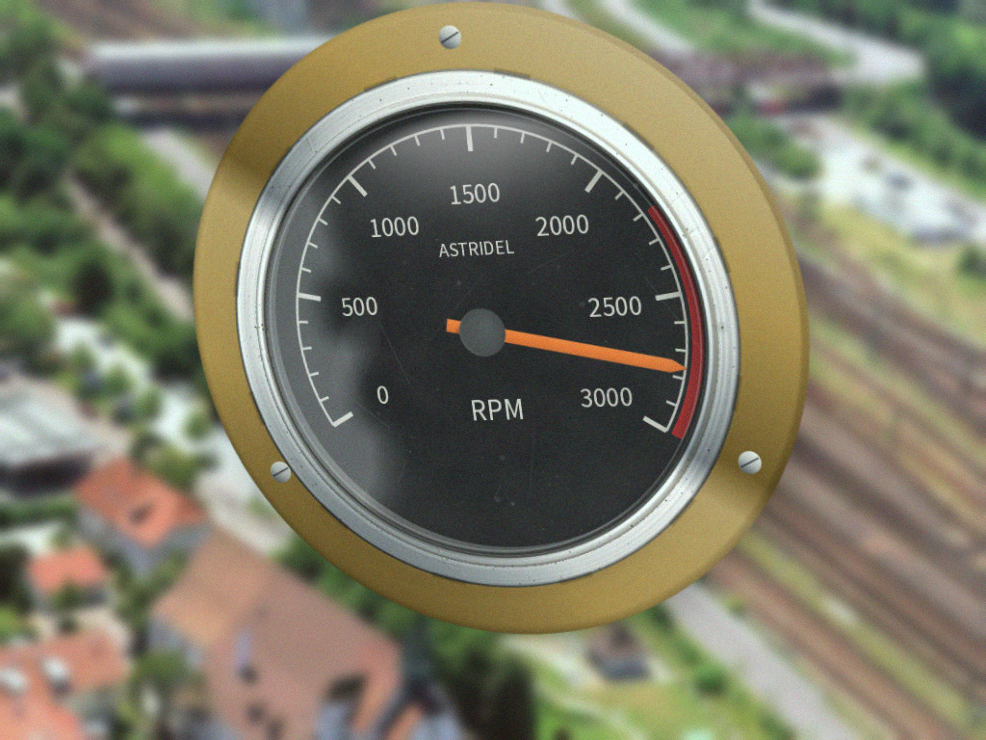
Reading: 2750 rpm
